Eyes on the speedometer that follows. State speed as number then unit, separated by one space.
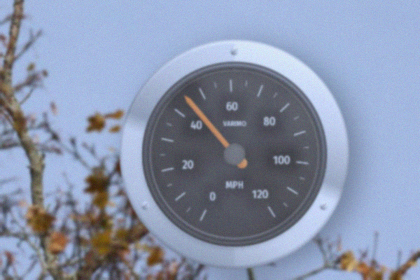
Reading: 45 mph
